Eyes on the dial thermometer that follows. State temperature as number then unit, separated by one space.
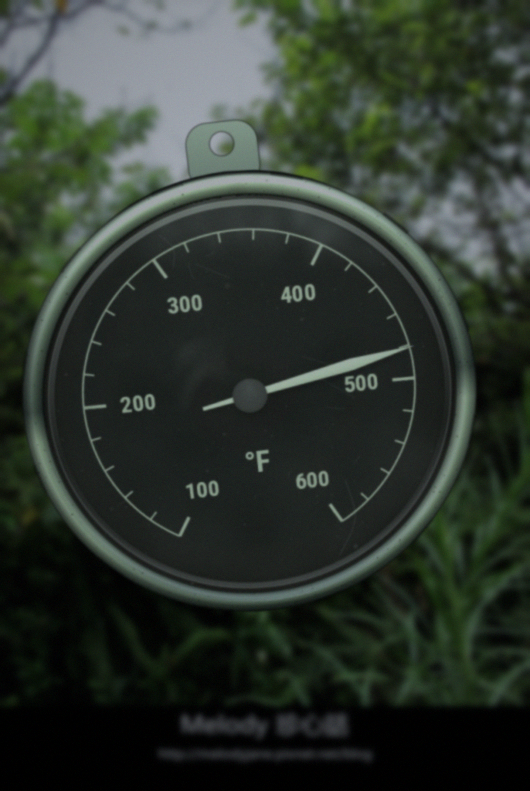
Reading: 480 °F
